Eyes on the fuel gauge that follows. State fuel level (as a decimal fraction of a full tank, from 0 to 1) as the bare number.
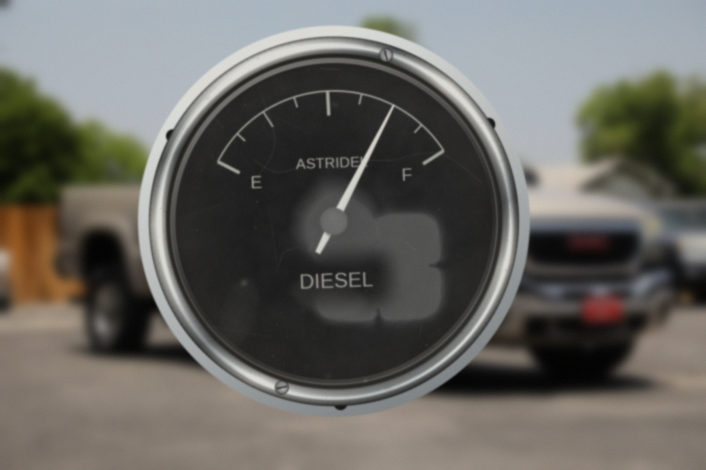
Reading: 0.75
